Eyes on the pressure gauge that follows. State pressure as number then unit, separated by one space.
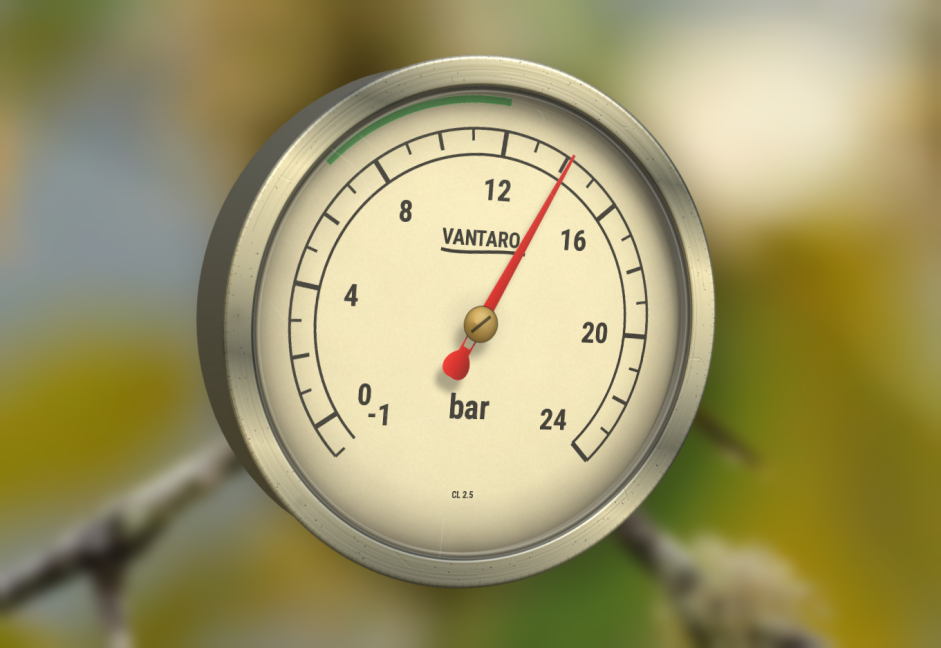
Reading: 14 bar
